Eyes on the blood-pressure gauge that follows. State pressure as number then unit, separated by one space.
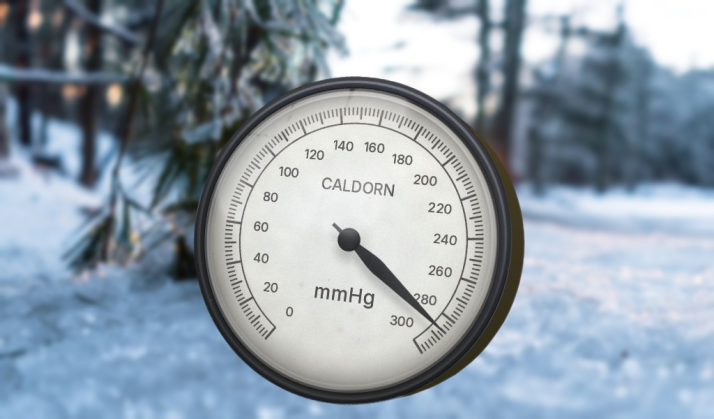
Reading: 286 mmHg
